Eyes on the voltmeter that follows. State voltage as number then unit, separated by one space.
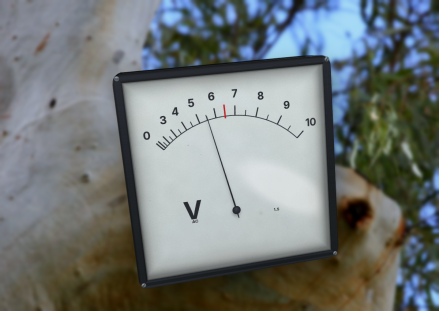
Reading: 5.5 V
